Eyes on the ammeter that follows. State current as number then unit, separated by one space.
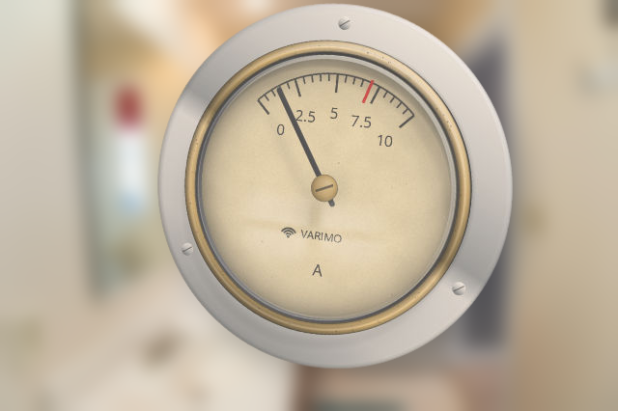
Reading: 1.5 A
